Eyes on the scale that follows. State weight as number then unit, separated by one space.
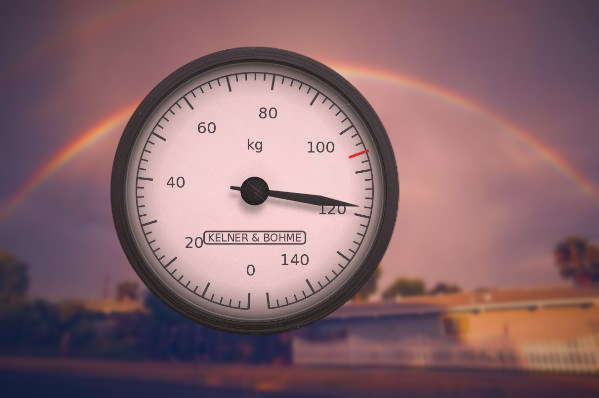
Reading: 118 kg
